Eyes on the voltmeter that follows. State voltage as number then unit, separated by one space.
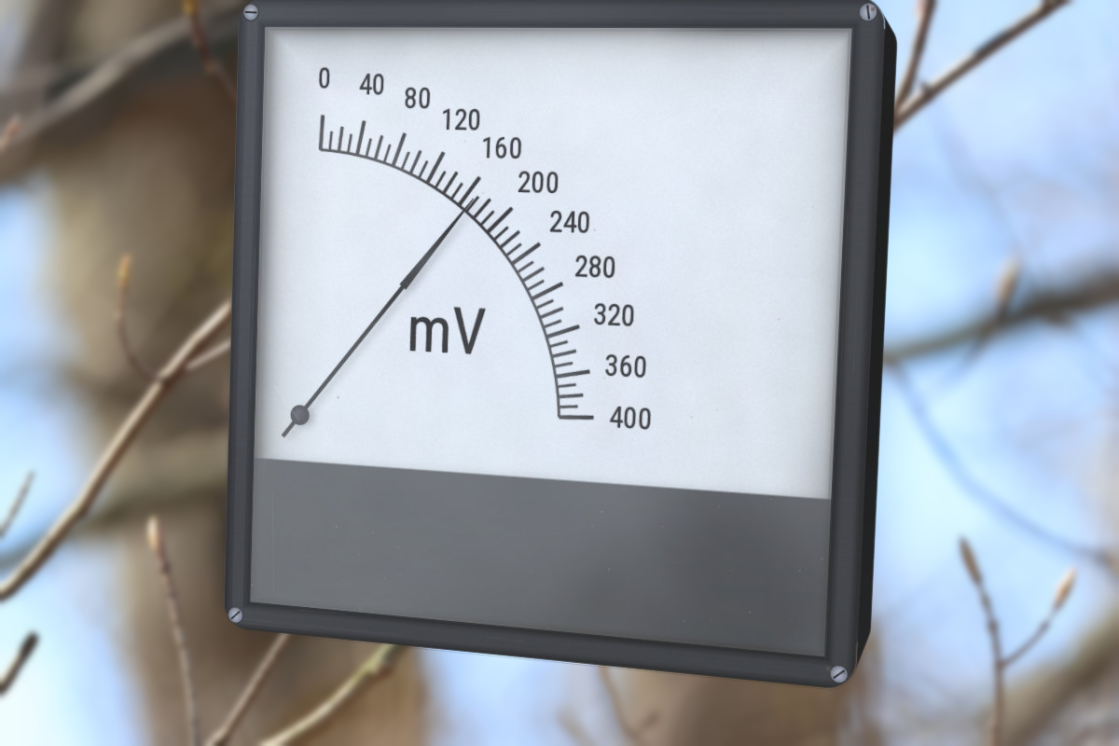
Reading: 170 mV
